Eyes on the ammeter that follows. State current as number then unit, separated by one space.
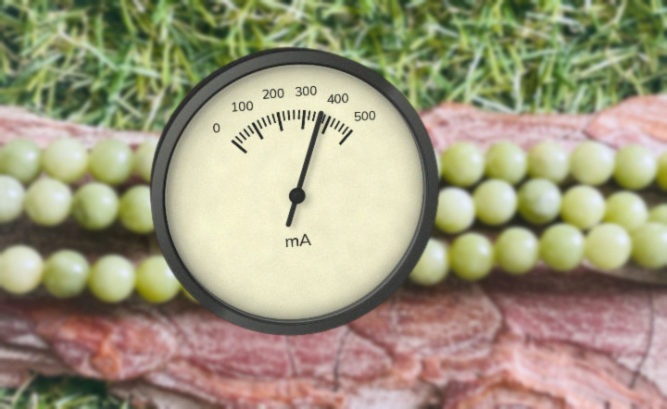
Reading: 360 mA
